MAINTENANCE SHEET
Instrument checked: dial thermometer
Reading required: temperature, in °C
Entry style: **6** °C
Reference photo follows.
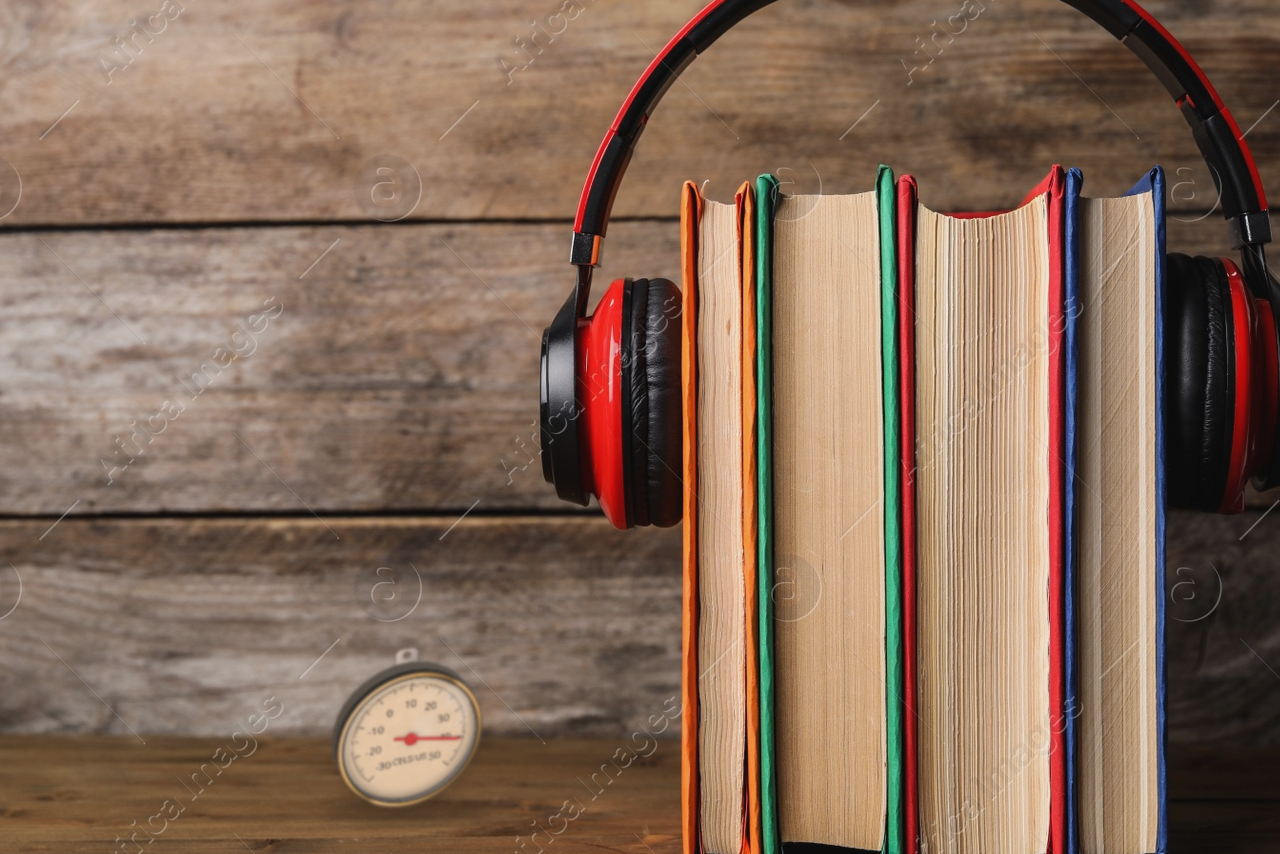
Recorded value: **40** °C
